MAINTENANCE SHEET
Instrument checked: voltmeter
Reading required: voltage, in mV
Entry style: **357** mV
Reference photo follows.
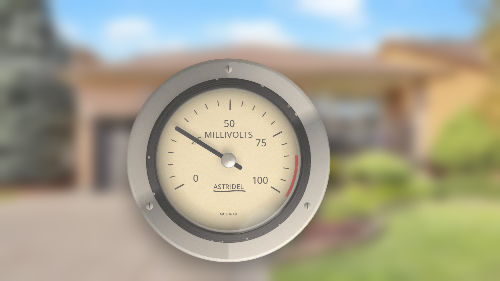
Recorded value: **25** mV
